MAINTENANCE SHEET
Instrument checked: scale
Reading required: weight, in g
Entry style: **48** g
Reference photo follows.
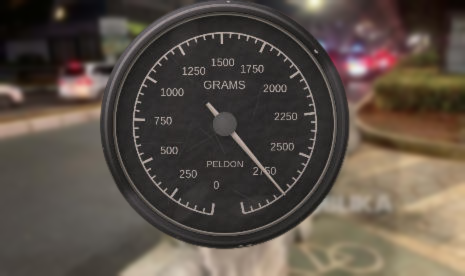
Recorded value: **2750** g
